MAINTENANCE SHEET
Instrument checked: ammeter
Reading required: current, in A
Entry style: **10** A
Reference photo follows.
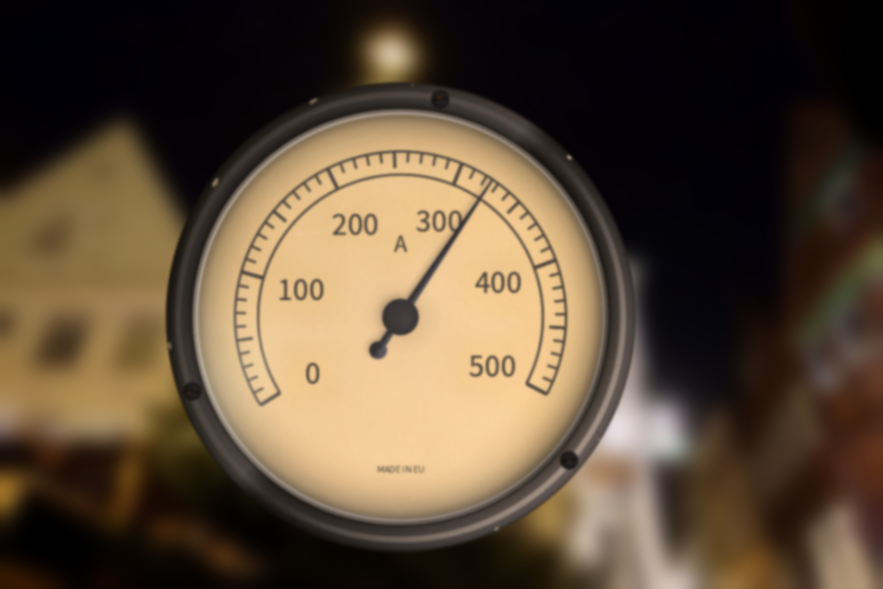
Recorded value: **325** A
